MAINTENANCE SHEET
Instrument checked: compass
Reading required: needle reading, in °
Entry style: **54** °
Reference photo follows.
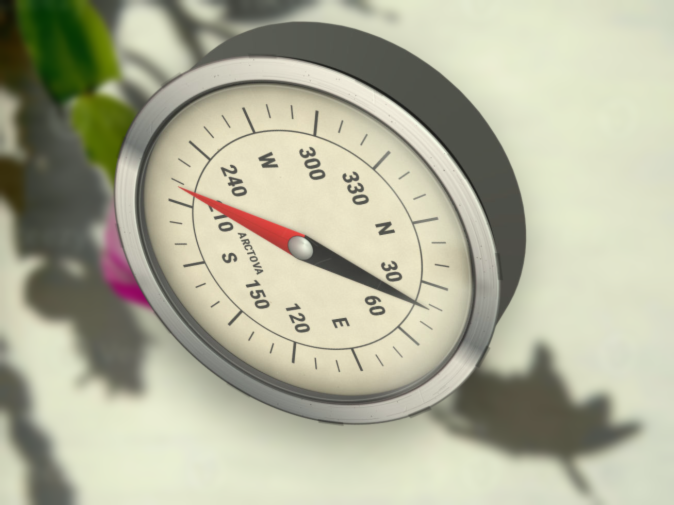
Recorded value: **220** °
